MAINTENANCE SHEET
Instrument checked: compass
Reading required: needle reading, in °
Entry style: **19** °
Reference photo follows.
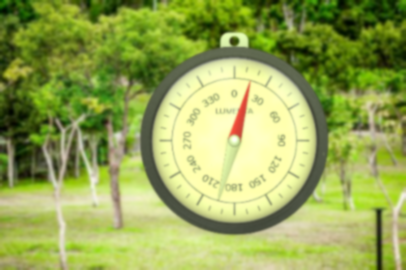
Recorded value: **15** °
